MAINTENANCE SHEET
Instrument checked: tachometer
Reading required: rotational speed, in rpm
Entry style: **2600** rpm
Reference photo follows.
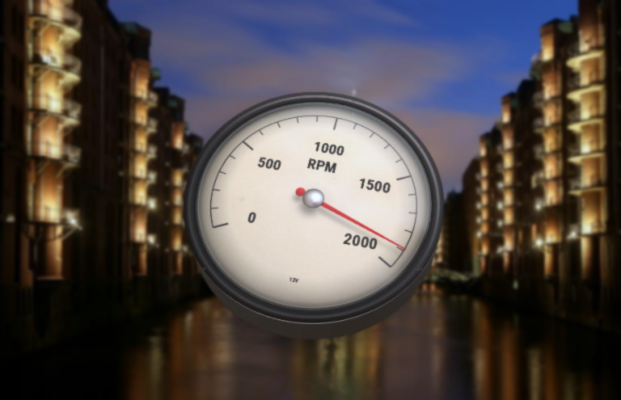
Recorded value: **1900** rpm
